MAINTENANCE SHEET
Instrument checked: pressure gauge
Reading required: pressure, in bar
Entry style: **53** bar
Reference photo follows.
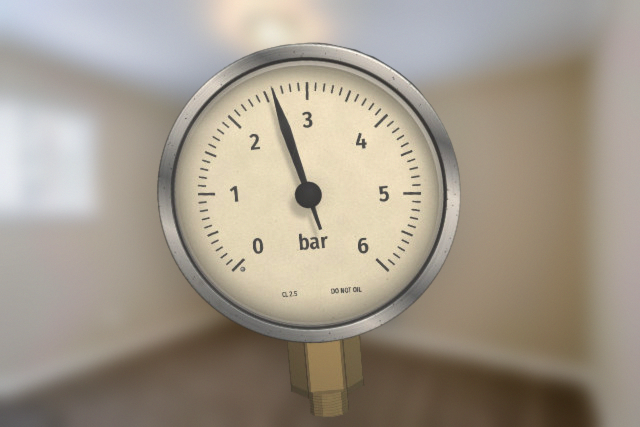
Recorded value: **2.6** bar
